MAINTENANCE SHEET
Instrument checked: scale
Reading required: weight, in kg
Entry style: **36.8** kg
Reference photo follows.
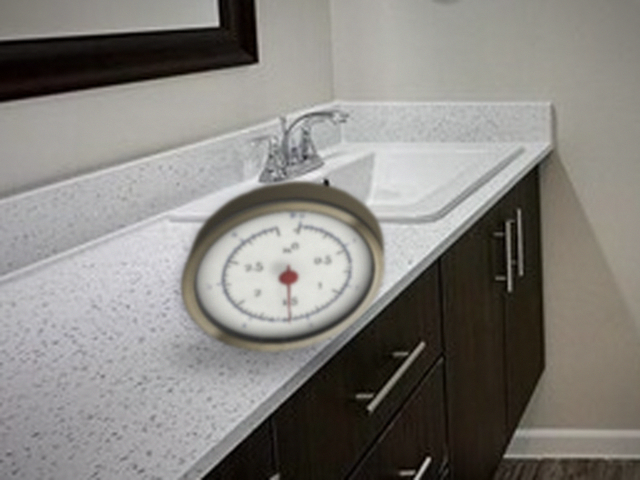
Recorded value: **1.5** kg
